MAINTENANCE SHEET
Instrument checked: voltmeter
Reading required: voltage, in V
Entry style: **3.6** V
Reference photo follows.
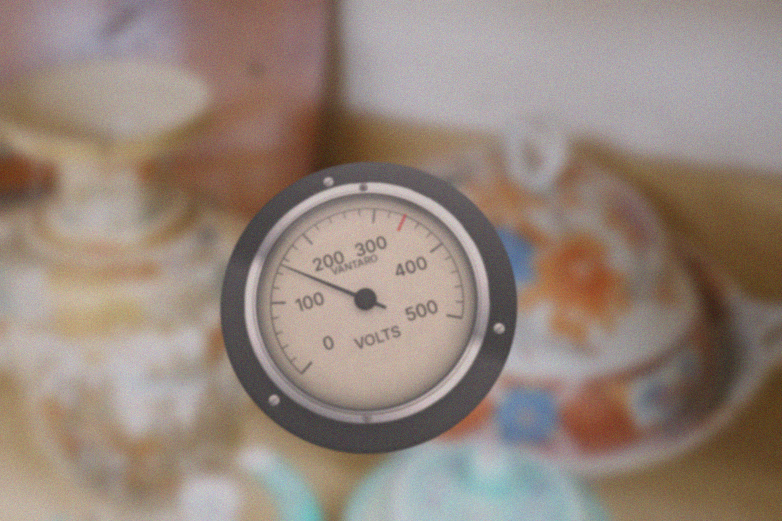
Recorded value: **150** V
